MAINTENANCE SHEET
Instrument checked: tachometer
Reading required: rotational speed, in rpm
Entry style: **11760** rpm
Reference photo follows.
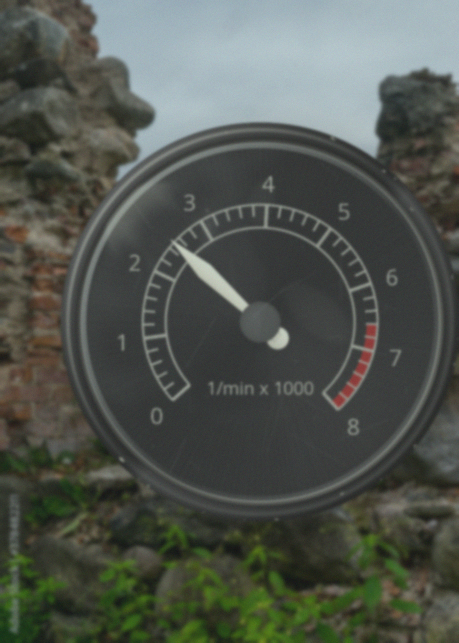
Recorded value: **2500** rpm
